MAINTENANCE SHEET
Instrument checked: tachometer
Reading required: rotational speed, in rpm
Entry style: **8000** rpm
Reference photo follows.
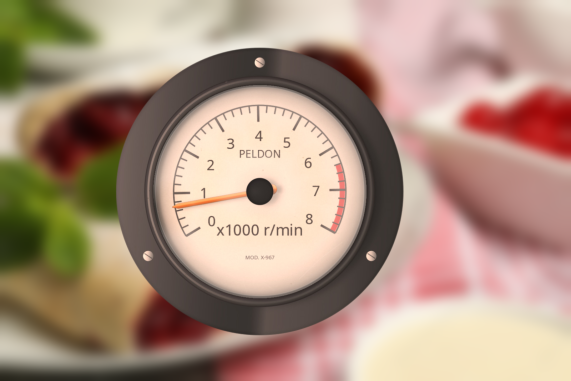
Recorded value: **700** rpm
